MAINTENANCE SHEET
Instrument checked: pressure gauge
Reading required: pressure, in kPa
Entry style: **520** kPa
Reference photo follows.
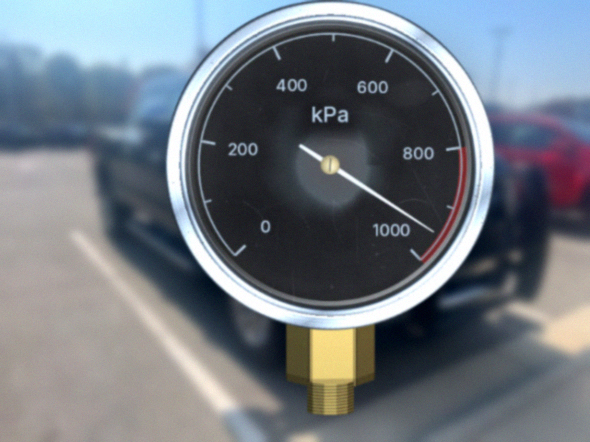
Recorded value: **950** kPa
